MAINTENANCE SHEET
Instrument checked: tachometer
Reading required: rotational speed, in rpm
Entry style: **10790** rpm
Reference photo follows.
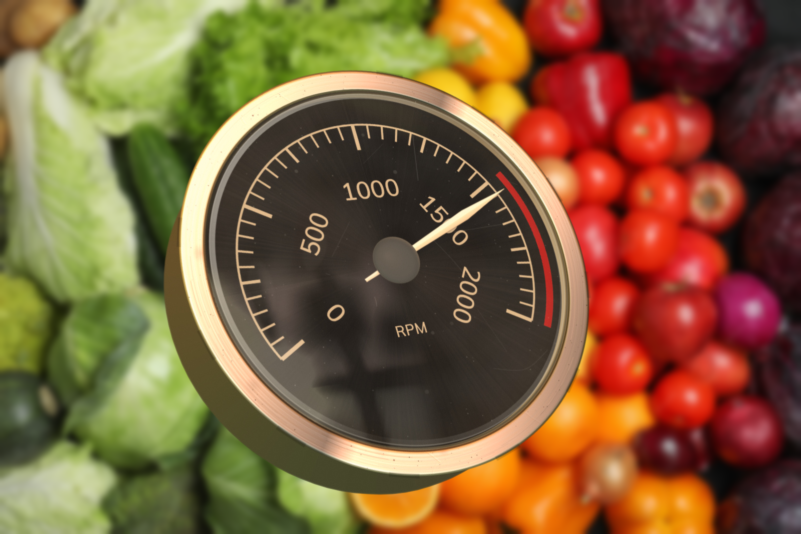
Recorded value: **1550** rpm
